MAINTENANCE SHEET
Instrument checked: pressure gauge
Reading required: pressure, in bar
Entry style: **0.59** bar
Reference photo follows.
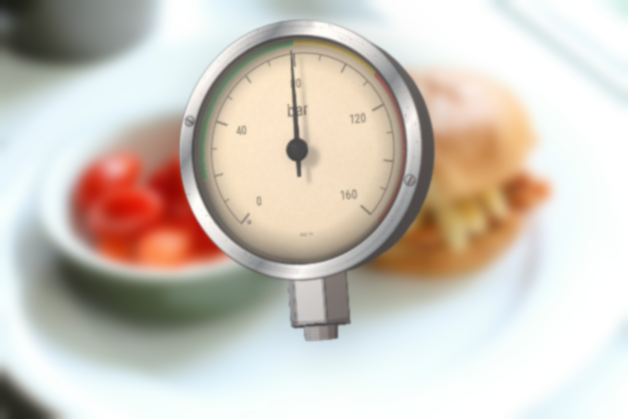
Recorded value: **80** bar
